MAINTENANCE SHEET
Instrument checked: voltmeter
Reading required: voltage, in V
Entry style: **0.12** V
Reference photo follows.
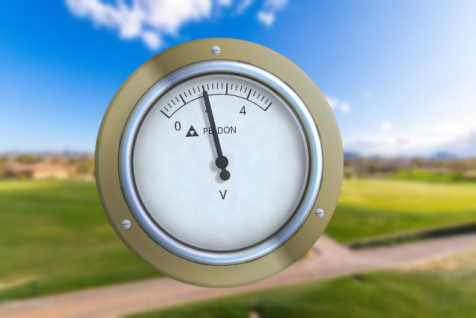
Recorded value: **2** V
